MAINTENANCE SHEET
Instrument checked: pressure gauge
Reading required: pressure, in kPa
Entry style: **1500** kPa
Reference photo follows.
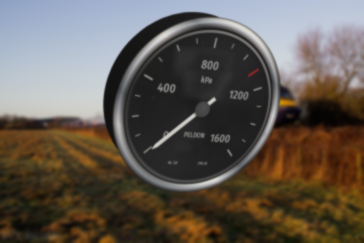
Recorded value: **0** kPa
